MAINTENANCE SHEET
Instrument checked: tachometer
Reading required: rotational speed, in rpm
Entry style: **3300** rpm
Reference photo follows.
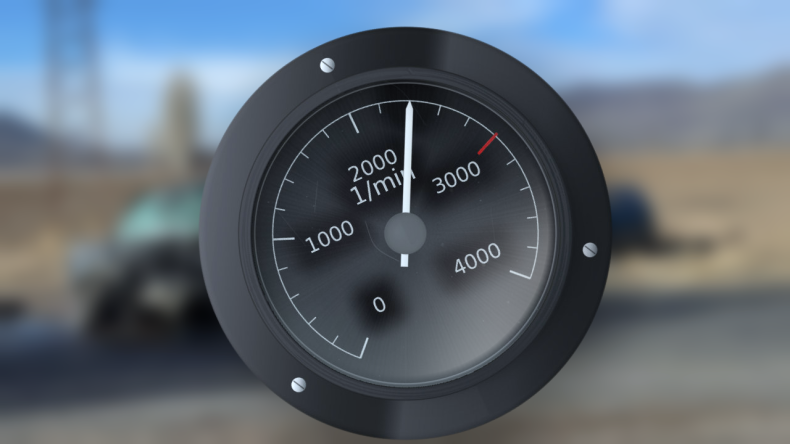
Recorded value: **2400** rpm
